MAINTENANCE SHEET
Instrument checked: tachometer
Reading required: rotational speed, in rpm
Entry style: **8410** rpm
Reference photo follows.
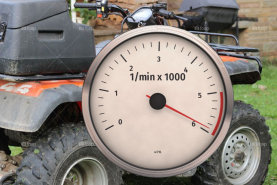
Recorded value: **5900** rpm
